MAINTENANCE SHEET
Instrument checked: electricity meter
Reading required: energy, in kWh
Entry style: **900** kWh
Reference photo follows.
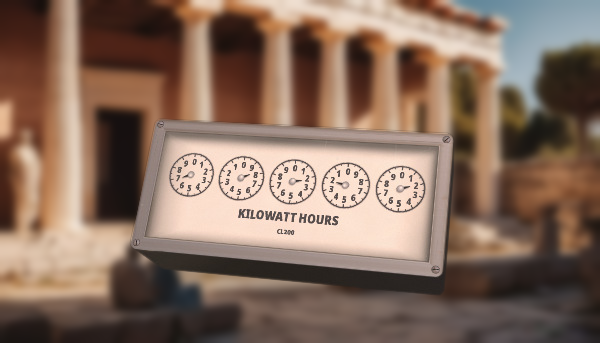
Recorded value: **68222** kWh
